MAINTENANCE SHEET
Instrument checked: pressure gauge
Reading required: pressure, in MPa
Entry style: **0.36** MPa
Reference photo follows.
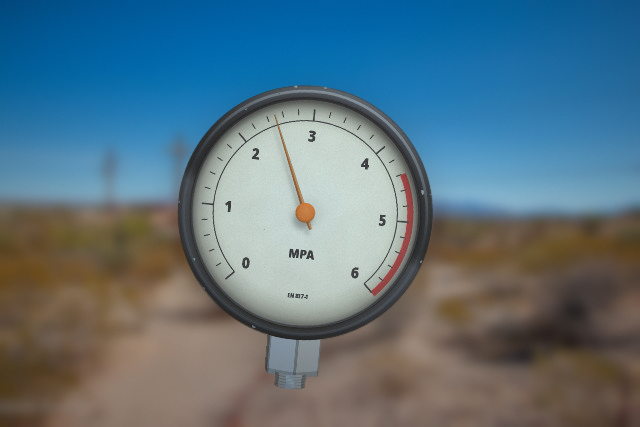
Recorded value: **2.5** MPa
